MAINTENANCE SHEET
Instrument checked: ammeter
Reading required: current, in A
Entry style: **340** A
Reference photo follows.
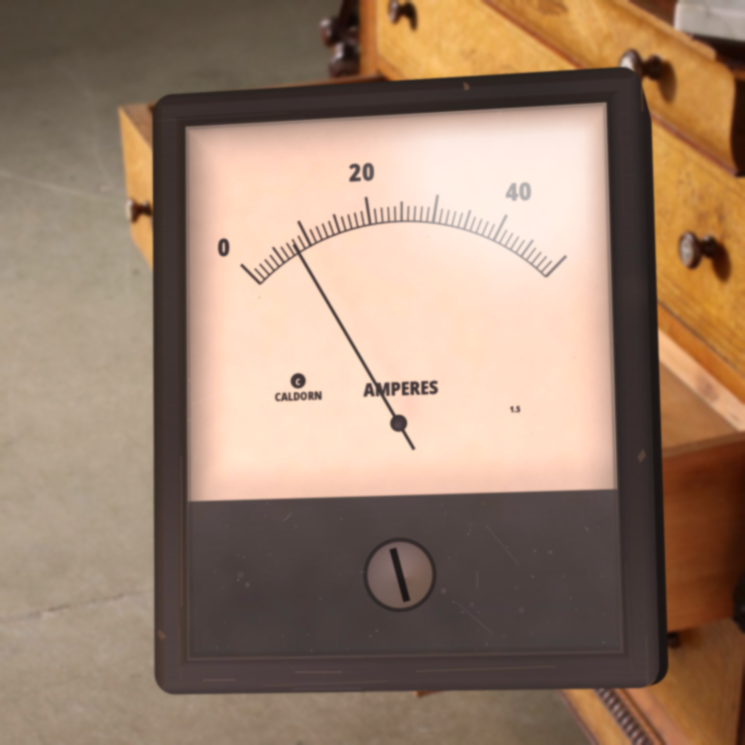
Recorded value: **8** A
